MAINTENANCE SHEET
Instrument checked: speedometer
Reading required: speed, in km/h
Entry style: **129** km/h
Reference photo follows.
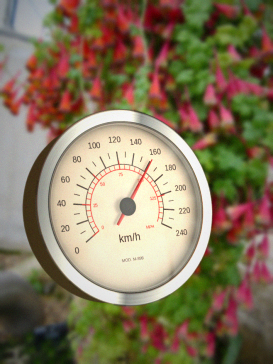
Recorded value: **160** km/h
